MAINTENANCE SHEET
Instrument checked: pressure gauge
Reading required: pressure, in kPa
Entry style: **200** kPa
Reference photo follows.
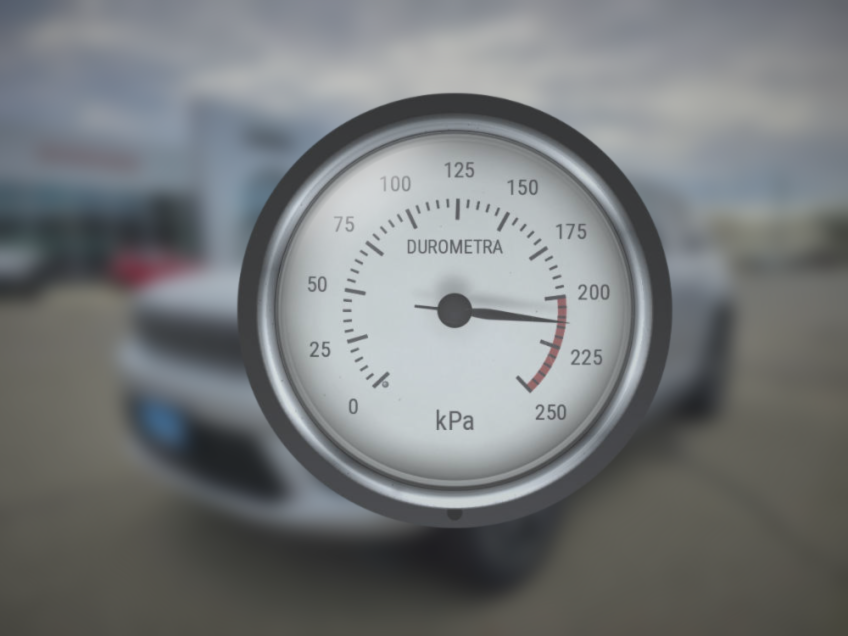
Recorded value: **212.5** kPa
